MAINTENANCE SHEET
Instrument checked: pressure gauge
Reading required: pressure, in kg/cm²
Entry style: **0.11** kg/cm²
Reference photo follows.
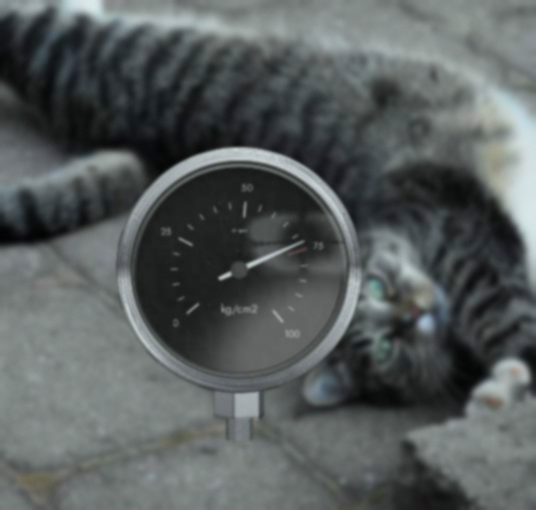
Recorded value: **72.5** kg/cm²
